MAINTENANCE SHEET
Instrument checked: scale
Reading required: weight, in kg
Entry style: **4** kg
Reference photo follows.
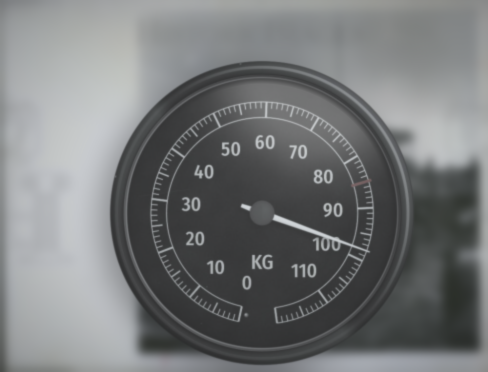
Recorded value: **98** kg
